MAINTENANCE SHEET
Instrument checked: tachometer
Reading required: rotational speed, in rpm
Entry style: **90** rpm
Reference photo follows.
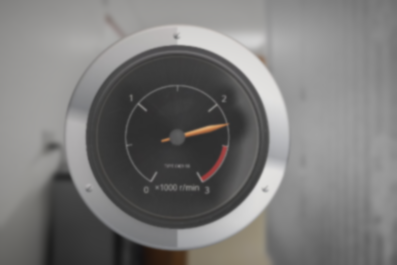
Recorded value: **2250** rpm
